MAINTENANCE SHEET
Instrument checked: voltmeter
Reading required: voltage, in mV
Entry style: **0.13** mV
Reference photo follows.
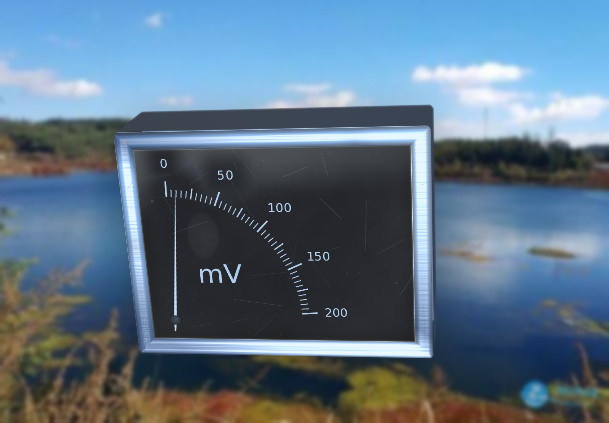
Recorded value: **10** mV
